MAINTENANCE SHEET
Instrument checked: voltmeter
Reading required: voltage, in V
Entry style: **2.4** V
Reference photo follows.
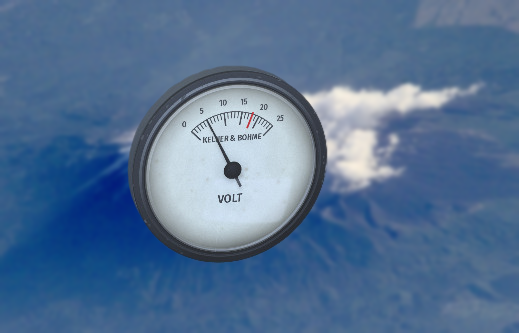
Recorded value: **5** V
